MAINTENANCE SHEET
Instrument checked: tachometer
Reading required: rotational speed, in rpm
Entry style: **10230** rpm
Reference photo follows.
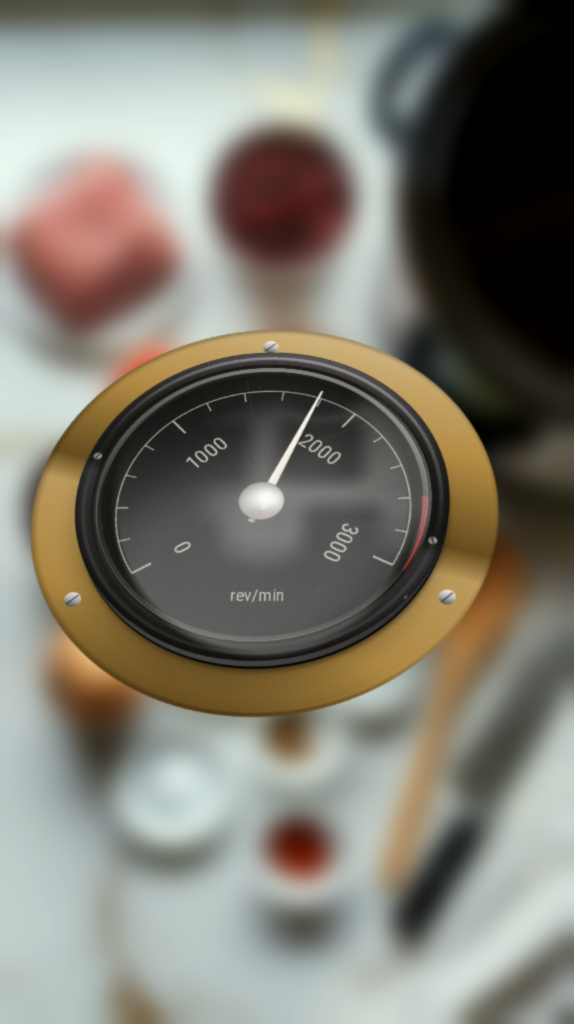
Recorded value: **1800** rpm
